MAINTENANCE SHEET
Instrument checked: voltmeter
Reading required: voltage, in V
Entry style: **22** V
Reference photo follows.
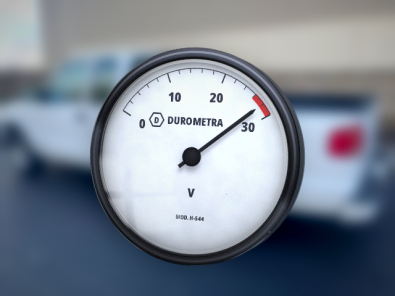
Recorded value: **28** V
